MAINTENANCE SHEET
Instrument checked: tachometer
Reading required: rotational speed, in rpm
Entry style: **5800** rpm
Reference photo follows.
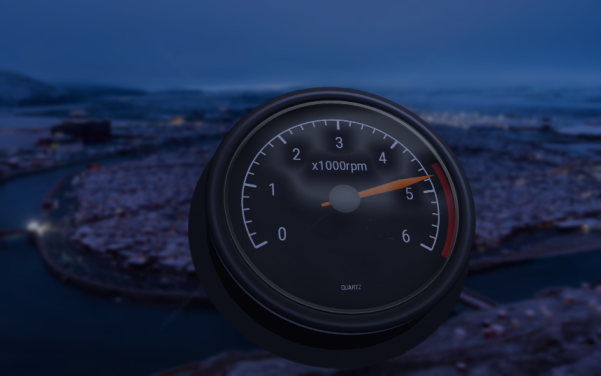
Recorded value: **4800** rpm
